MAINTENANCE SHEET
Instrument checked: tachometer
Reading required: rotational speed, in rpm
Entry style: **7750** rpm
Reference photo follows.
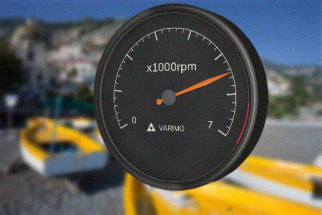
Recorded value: **5500** rpm
